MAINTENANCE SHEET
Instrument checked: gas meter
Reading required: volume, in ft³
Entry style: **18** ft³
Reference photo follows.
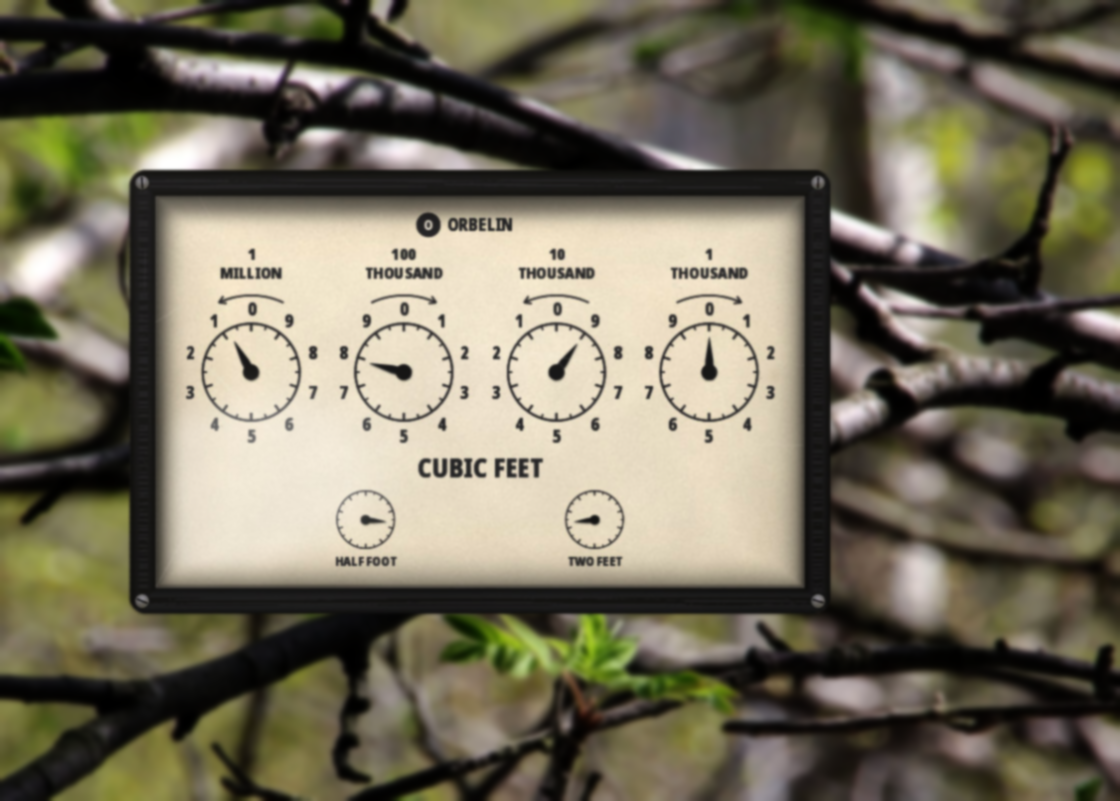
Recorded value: **79000** ft³
